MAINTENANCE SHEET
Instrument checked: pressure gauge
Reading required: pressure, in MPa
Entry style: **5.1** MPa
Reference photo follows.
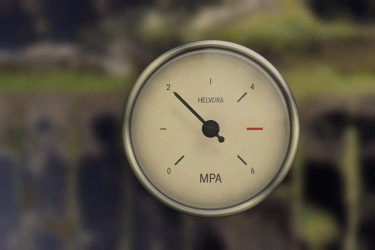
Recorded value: **2** MPa
